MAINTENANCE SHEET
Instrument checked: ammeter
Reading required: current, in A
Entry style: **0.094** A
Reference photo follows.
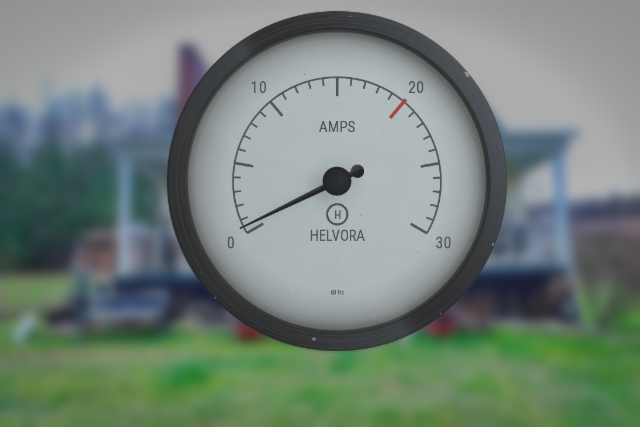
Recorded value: **0.5** A
